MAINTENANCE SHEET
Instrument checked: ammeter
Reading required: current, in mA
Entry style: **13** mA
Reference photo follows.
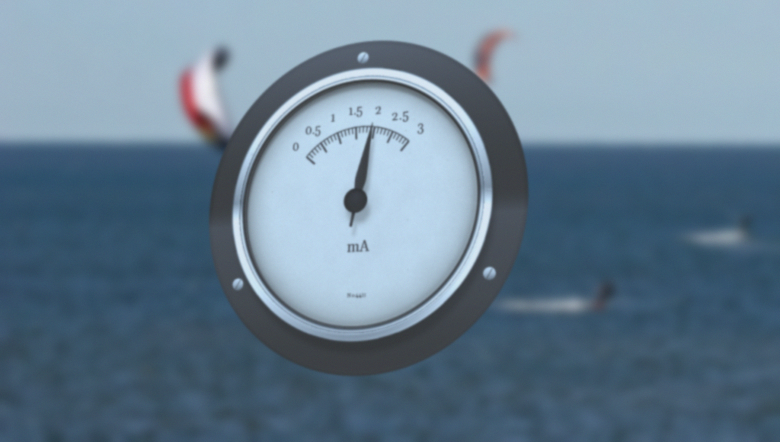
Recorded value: **2** mA
